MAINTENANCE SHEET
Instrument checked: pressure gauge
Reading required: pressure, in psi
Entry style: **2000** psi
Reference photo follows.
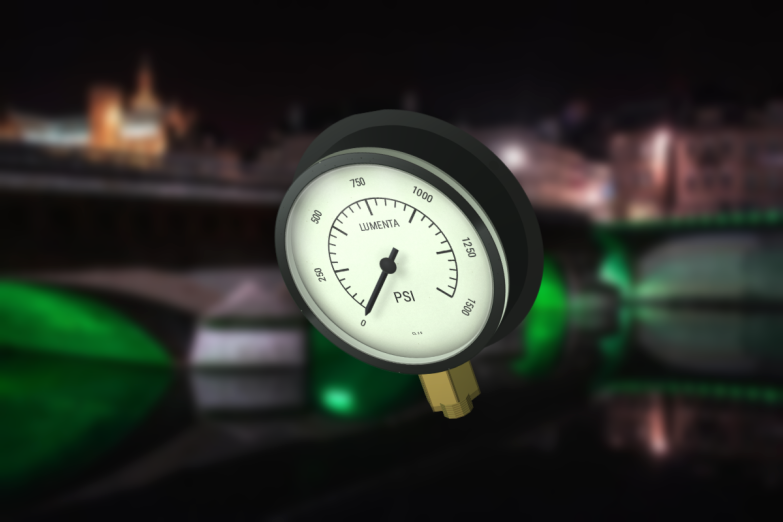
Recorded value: **0** psi
